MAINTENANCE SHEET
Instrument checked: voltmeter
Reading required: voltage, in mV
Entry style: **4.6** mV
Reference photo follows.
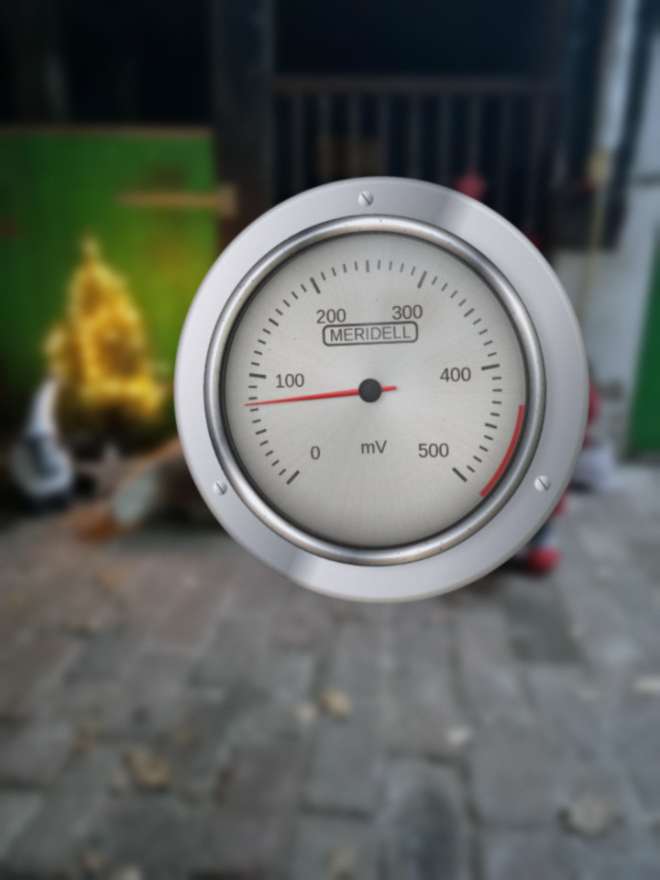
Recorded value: **75** mV
